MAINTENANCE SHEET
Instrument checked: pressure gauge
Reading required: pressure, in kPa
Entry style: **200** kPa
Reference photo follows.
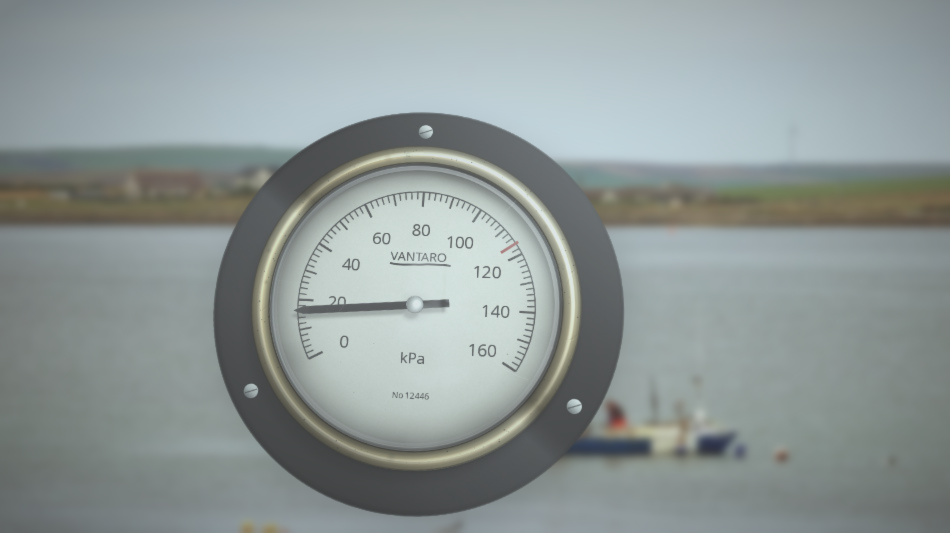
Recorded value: **16** kPa
